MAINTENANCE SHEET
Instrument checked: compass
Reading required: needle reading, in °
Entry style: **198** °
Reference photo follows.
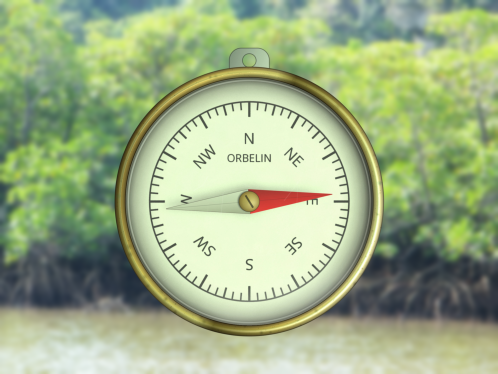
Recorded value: **85** °
